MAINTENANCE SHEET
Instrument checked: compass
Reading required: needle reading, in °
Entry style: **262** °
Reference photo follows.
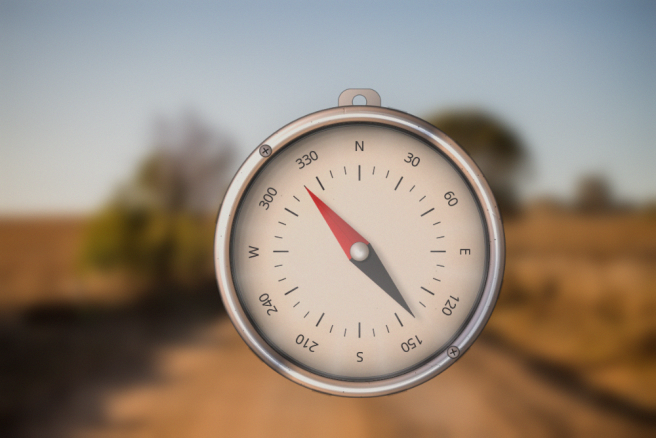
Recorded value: **320** °
